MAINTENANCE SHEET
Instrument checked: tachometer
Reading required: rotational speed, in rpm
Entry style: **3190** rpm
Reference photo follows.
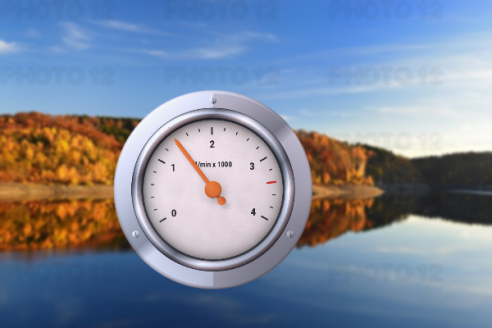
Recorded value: **1400** rpm
